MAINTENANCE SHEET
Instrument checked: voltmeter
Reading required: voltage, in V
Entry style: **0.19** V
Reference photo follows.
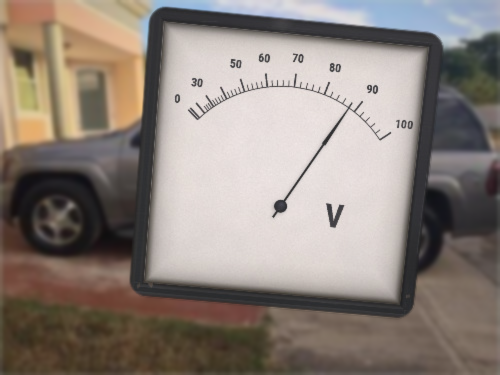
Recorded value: **88** V
